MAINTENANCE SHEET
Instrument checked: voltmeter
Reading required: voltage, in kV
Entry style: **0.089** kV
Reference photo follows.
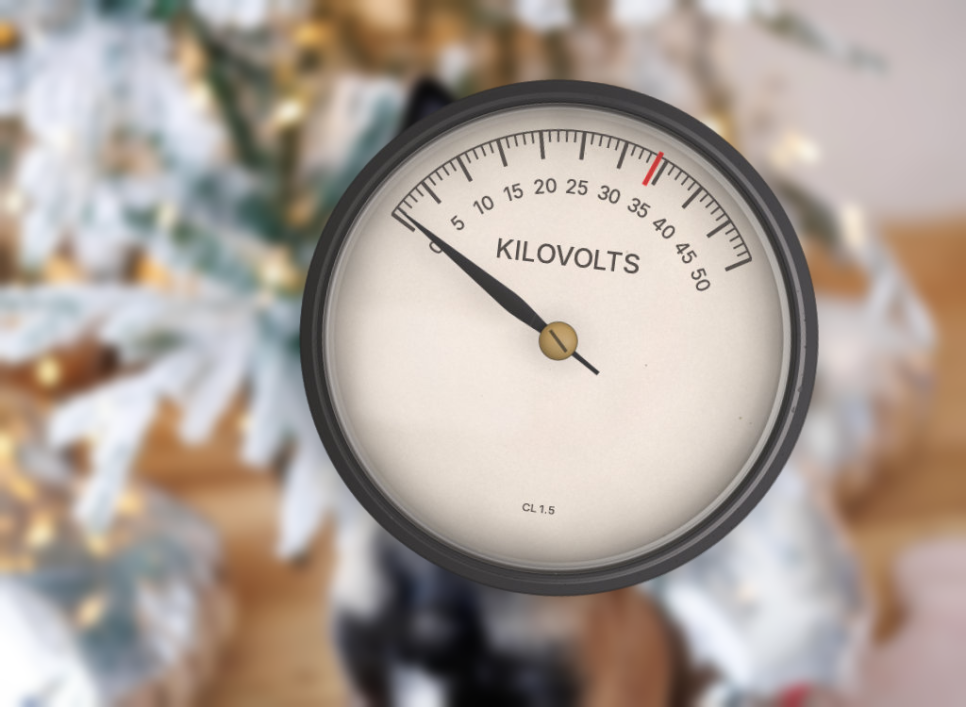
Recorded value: **1** kV
